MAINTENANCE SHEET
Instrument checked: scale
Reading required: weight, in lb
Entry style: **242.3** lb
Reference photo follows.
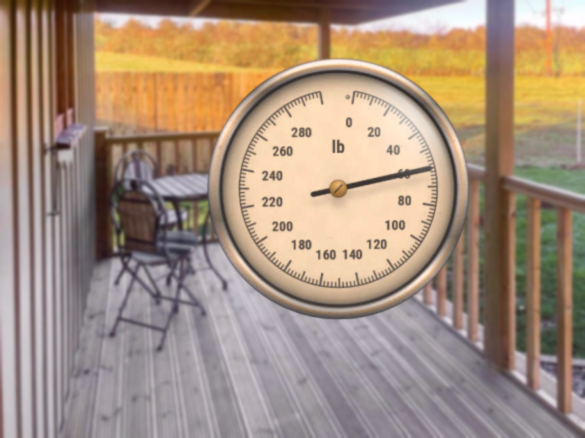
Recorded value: **60** lb
